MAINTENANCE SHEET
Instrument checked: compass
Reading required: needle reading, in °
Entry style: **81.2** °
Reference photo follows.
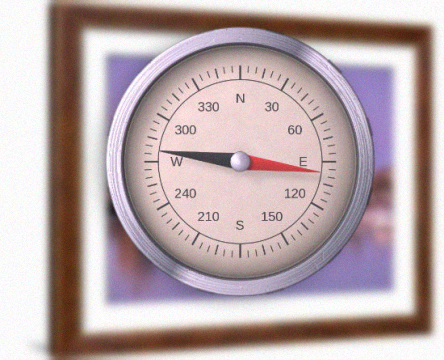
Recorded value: **97.5** °
